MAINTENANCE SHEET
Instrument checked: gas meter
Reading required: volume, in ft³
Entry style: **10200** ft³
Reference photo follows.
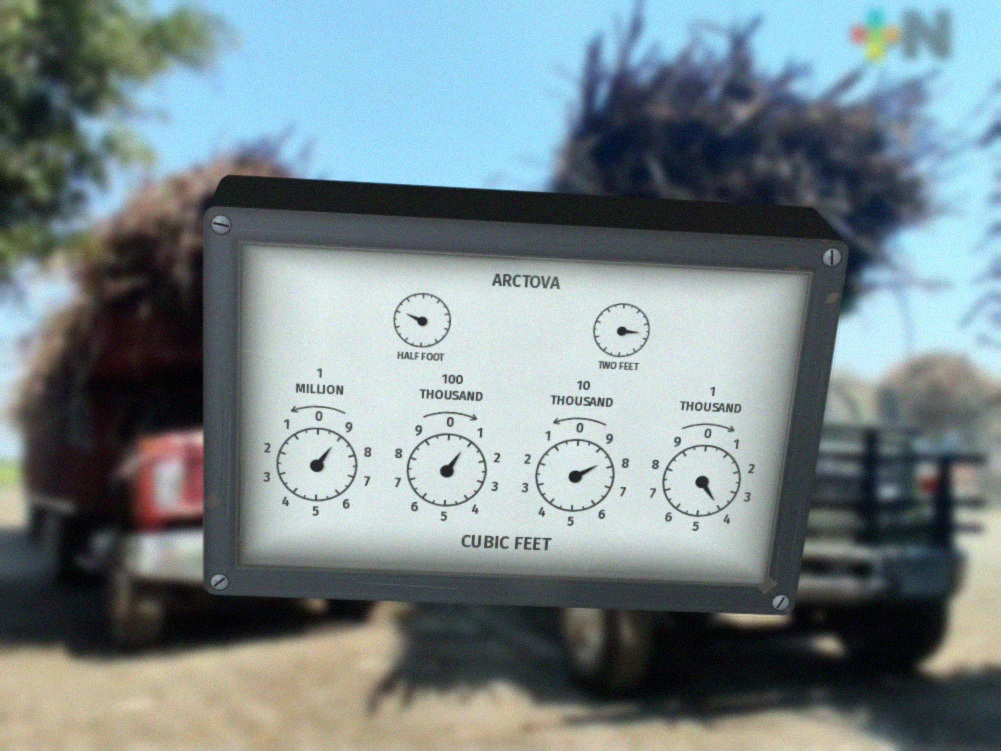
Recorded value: **908400** ft³
